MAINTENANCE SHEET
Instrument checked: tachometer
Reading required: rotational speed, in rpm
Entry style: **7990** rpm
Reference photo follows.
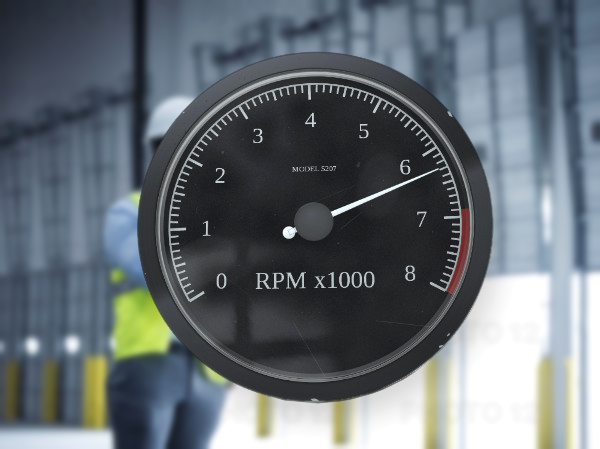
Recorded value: **6300** rpm
